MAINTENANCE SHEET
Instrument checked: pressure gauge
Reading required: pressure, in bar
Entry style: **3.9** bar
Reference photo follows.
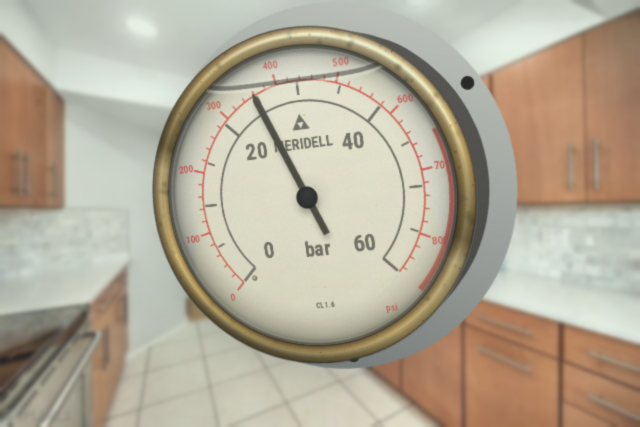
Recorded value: **25** bar
